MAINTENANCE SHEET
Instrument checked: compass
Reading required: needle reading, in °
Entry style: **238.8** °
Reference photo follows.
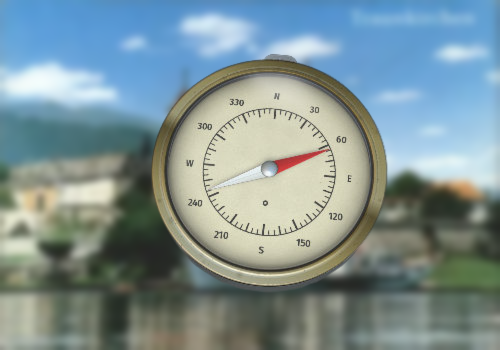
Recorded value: **65** °
